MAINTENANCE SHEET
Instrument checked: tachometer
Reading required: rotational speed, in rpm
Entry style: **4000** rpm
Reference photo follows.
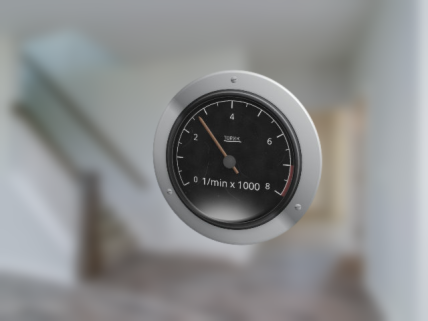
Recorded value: **2750** rpm
